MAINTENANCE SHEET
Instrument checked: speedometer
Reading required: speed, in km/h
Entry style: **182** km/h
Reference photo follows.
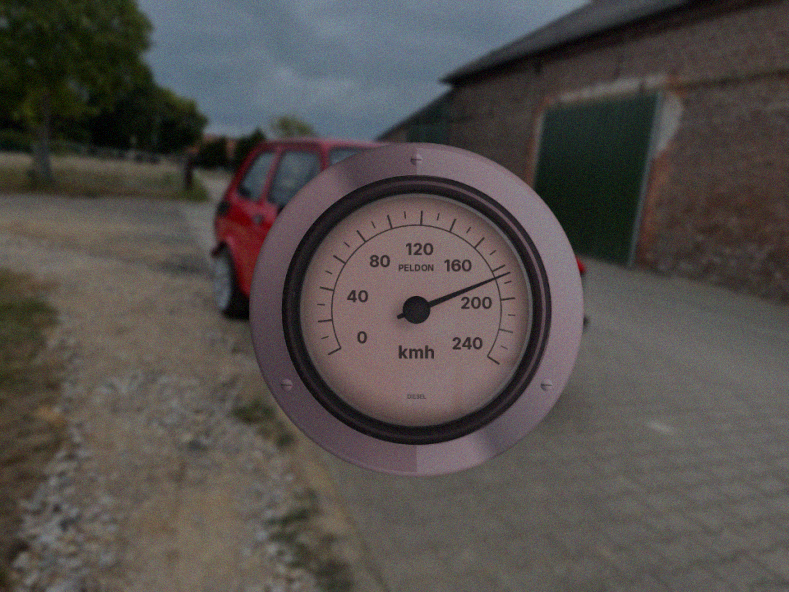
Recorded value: **185** km/h
